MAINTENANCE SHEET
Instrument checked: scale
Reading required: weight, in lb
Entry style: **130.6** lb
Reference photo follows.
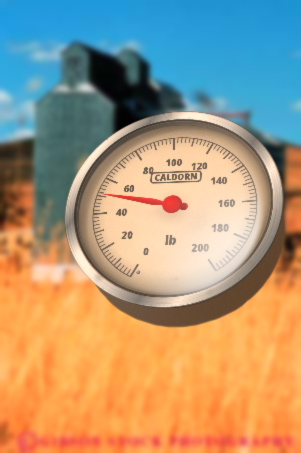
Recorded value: **50** lb
